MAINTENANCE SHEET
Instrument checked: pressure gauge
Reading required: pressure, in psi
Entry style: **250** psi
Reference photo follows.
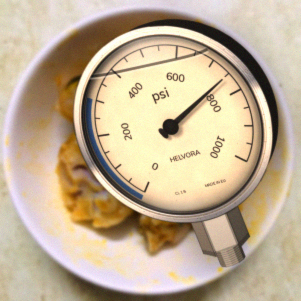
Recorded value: **750** psi
